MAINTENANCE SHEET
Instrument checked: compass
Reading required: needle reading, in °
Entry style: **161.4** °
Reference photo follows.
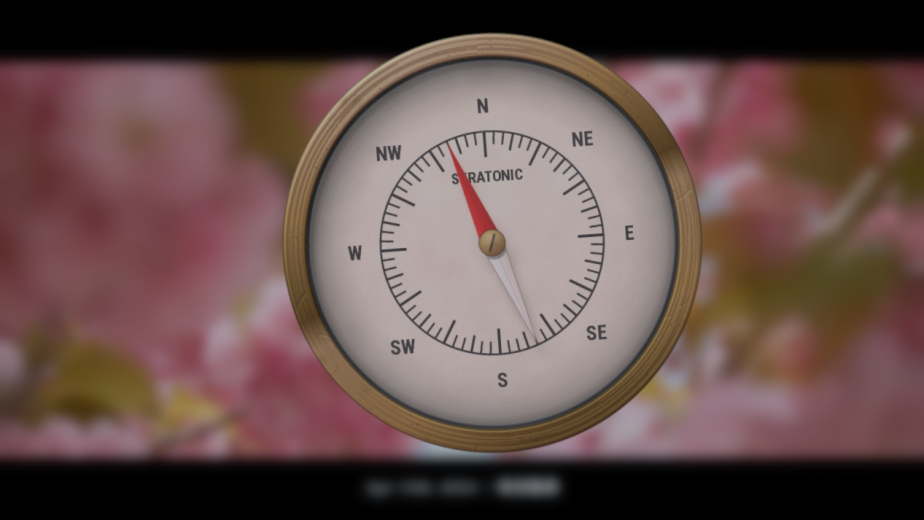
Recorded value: **340** °
